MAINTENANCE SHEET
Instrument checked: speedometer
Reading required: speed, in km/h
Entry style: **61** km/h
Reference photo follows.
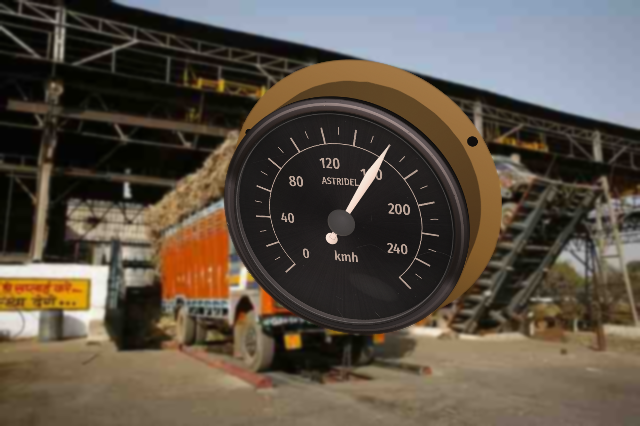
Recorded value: **160** km/h
